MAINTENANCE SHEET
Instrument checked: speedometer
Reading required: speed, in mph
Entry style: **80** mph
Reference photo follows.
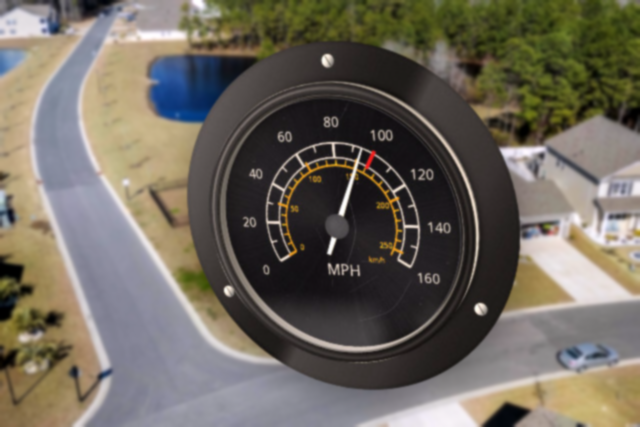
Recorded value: **95** mph
